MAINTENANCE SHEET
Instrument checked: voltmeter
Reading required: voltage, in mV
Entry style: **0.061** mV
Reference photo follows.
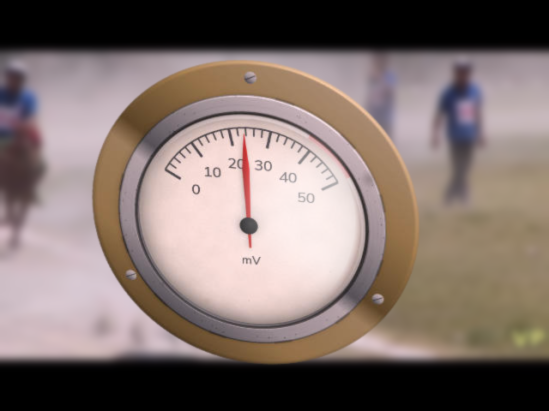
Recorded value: **24** mV
